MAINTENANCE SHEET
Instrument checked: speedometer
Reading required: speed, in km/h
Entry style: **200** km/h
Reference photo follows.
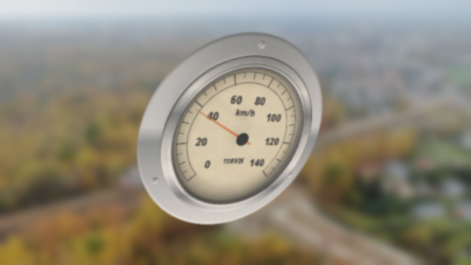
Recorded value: **37.5** km/h
